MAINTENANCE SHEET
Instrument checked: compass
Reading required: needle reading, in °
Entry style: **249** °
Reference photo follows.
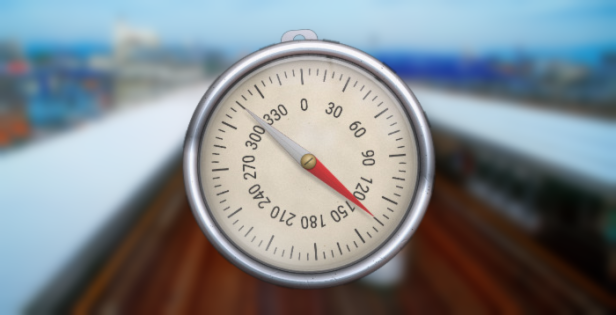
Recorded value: **135** °
